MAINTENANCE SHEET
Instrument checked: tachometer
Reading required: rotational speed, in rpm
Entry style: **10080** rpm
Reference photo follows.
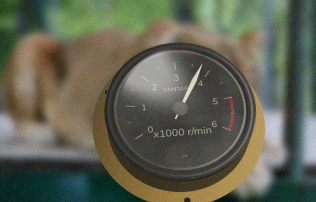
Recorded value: **3750** rpm
